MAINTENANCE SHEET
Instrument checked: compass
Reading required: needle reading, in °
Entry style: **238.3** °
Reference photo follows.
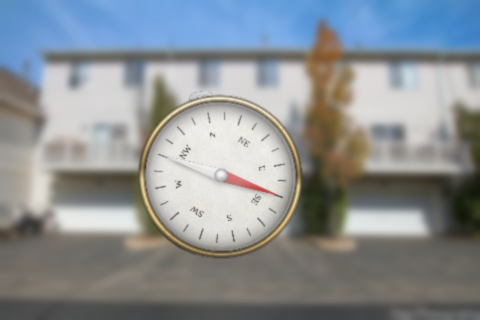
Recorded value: **120** °
